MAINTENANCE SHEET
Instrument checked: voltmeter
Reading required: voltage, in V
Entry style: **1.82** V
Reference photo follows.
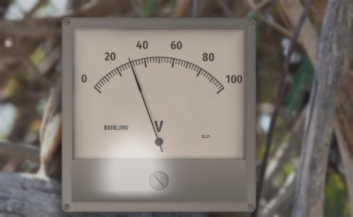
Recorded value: **30** V
